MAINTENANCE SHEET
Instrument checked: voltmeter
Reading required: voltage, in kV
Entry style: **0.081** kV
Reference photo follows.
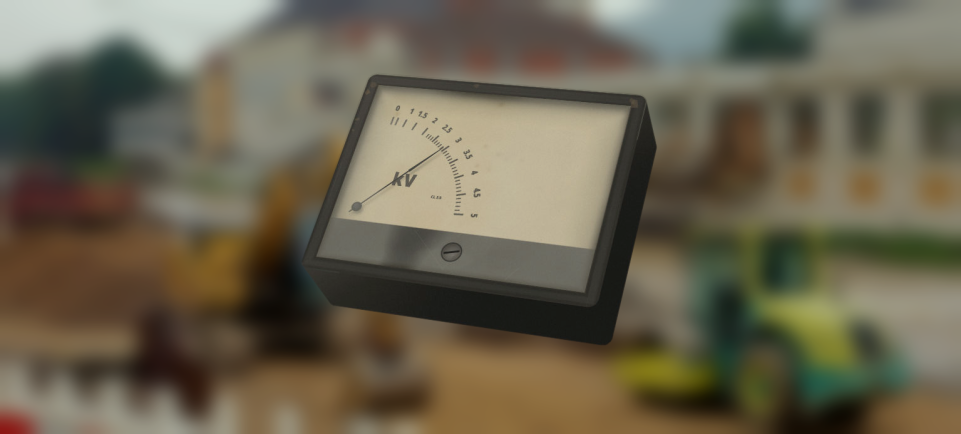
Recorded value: **3** kV
